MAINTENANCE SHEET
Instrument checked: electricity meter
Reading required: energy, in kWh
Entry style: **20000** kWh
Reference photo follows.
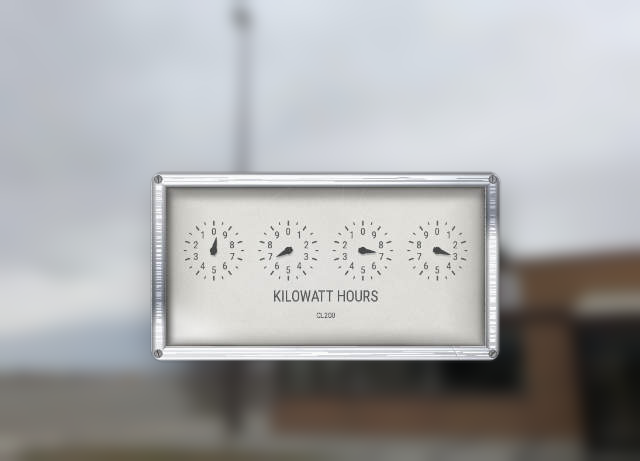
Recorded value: **9673** kWh
